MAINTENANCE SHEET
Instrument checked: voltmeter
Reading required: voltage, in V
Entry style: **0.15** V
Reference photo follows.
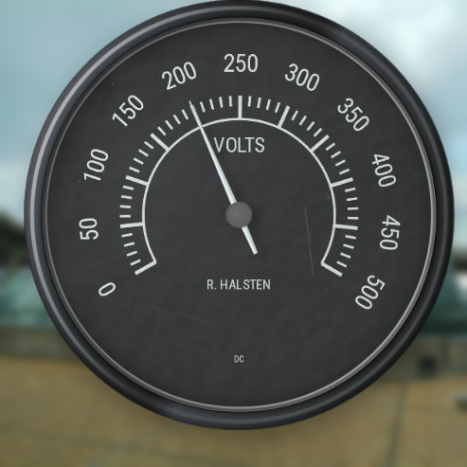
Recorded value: **200** V
